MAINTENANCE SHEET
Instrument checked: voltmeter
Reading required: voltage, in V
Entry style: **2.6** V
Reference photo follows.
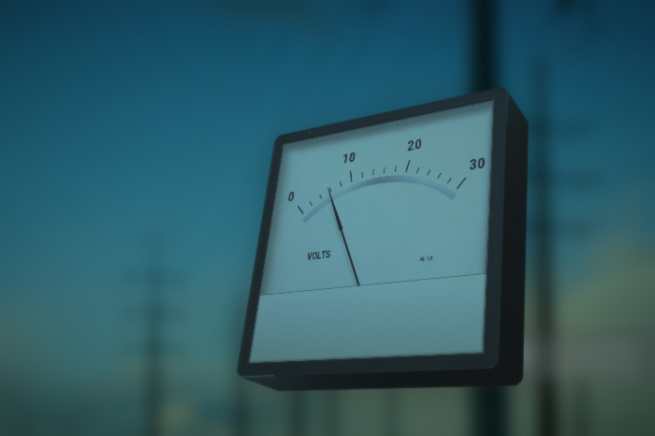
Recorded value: **6** V
